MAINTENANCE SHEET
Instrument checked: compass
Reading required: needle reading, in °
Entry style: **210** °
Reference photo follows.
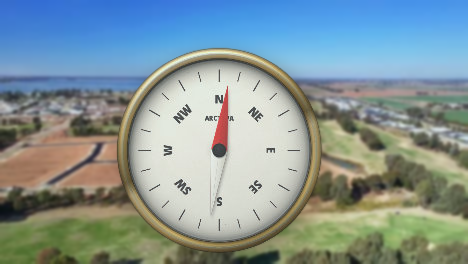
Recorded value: **7.5** °
